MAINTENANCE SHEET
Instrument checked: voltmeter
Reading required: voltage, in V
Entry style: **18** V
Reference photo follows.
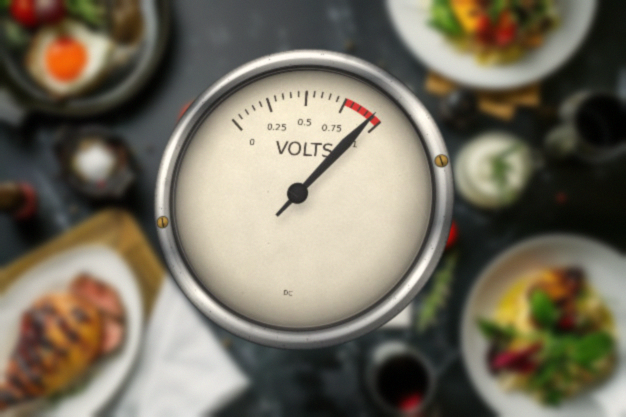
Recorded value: **0.95** V
